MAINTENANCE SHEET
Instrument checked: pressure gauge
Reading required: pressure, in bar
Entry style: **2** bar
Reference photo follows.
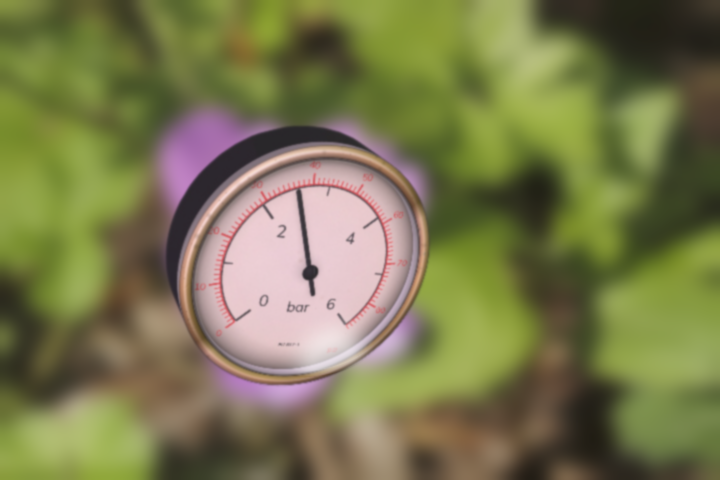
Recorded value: **2.5** bar
